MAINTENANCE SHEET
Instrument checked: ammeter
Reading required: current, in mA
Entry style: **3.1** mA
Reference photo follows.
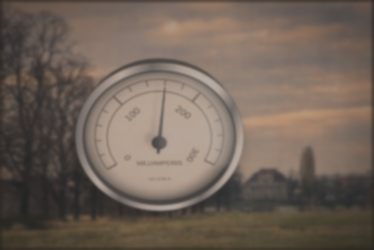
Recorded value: **160** mA
